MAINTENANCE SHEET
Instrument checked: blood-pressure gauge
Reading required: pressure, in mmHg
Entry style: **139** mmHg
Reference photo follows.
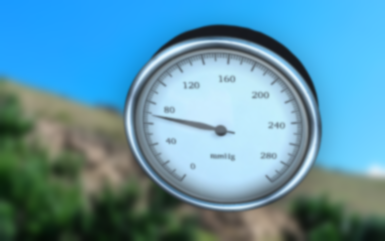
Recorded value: **70** mmHg
